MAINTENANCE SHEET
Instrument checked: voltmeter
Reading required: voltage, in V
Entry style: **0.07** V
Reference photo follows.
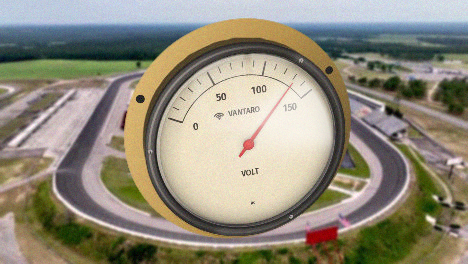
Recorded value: **130** V
